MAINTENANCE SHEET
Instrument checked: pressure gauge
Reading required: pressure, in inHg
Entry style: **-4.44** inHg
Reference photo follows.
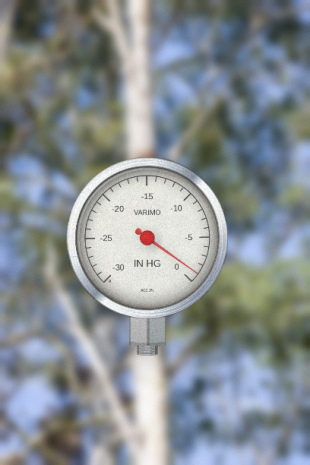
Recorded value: **-1** inHg
